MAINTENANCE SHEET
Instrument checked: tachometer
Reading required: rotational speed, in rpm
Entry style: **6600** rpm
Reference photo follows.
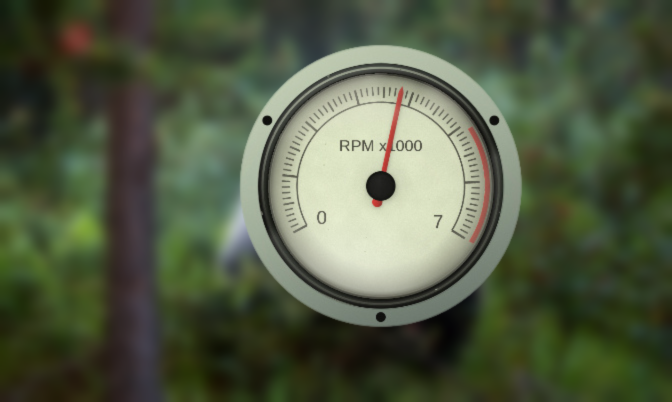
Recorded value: **3800** rpm
